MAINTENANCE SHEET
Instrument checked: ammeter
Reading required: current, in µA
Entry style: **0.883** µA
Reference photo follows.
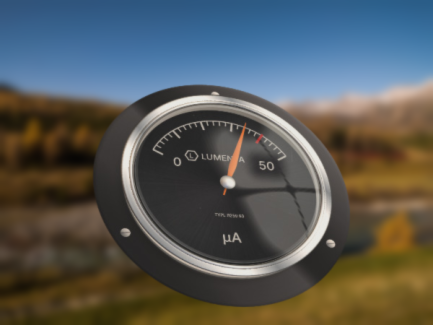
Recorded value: **34** µA
